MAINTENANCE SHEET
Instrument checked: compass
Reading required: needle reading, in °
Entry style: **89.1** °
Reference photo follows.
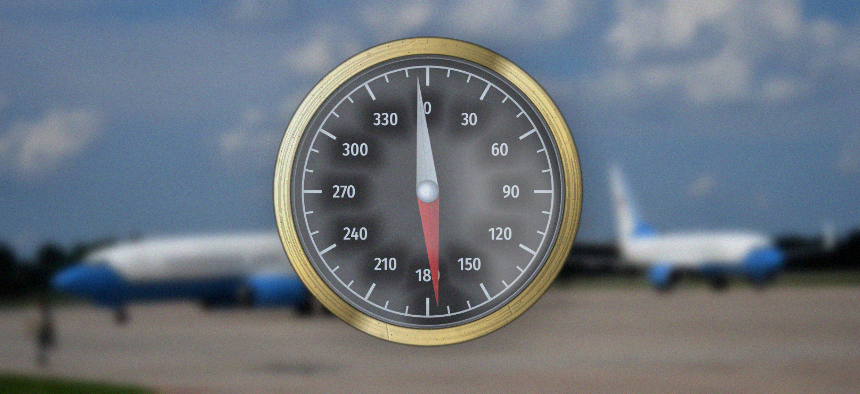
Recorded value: **175** °
